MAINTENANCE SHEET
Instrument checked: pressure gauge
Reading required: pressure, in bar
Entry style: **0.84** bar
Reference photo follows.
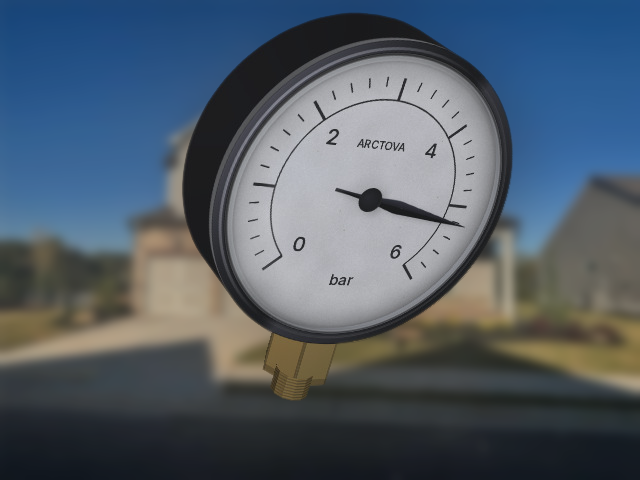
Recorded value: **5.2** bar
